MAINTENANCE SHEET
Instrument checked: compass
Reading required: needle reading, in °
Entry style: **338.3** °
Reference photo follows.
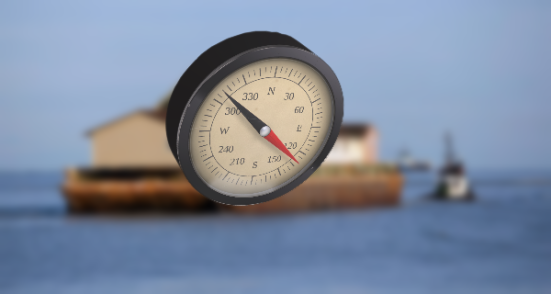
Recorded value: **130** °
